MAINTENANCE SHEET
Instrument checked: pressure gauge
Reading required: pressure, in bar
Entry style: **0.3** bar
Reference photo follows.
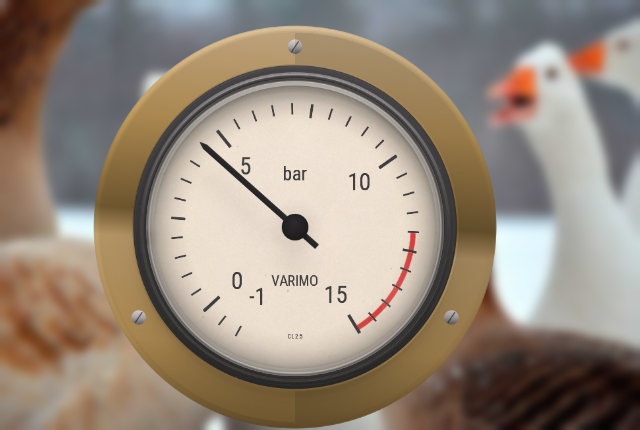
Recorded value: **4.5** bar
